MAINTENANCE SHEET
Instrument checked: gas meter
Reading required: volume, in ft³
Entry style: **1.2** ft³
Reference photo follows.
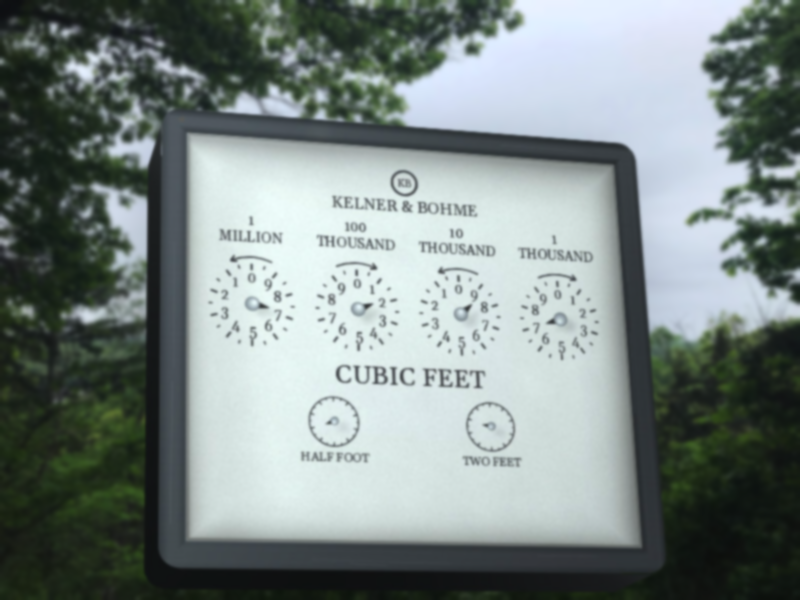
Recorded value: **718700** ft³
